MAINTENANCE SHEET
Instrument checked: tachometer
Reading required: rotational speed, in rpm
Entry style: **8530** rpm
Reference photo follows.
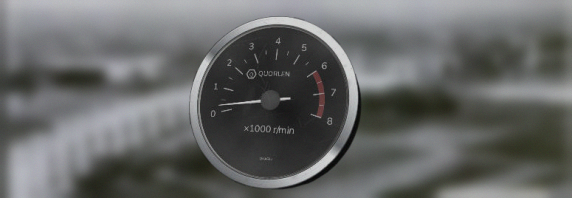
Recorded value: **250** rpm
